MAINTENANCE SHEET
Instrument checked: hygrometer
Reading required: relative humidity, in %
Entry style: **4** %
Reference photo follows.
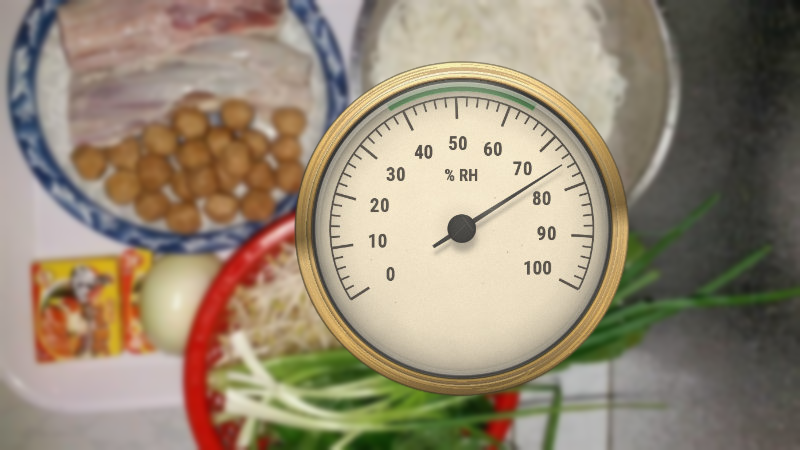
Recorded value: **75** %
